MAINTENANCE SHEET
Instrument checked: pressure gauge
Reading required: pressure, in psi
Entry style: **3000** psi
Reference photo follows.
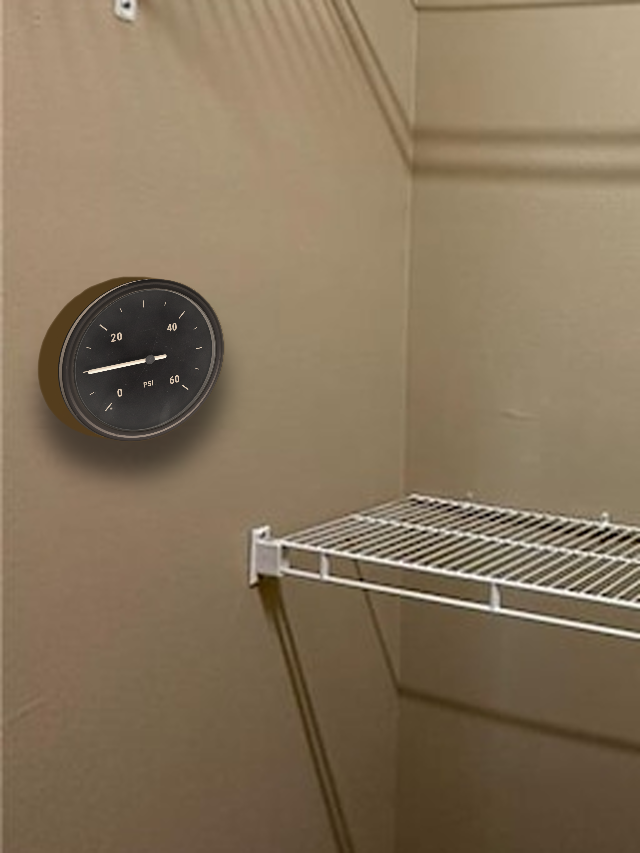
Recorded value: **10** psi
